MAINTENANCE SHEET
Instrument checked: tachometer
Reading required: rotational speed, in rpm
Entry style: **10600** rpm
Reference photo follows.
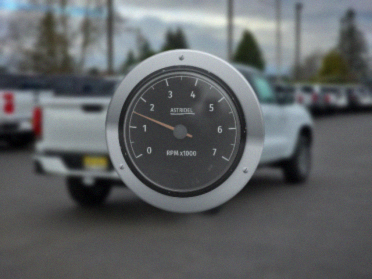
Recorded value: **1500** rpm
